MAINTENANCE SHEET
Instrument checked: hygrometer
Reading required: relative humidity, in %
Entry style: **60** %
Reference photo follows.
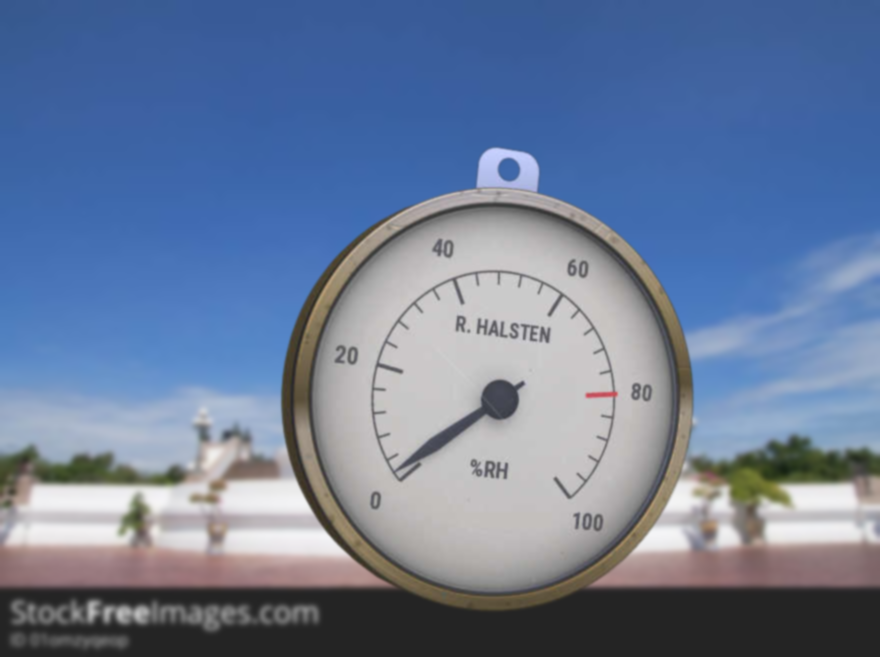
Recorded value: **2** %
